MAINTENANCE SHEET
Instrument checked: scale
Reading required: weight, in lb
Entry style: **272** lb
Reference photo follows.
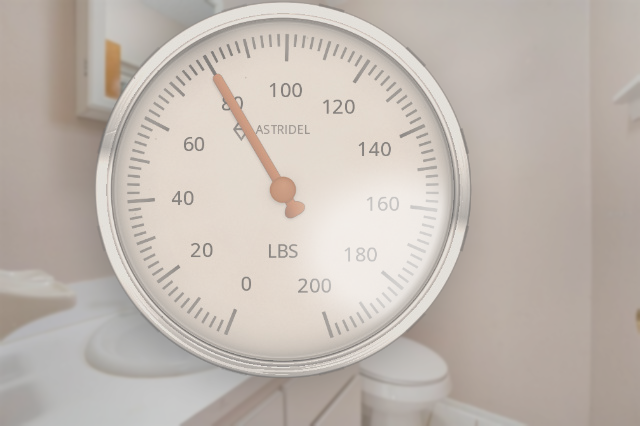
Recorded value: **80** lb
